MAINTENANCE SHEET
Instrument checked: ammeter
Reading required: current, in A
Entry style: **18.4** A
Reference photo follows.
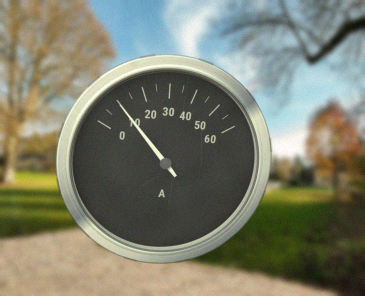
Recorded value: **10** A
